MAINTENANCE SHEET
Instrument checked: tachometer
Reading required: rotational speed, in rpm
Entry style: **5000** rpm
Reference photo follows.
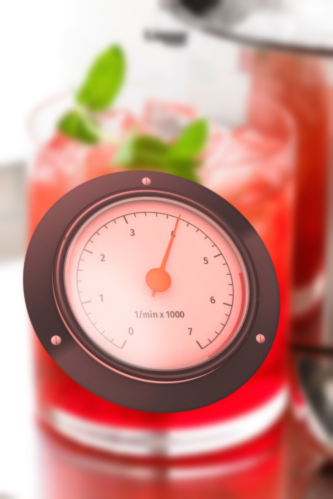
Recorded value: **4000** rpm
